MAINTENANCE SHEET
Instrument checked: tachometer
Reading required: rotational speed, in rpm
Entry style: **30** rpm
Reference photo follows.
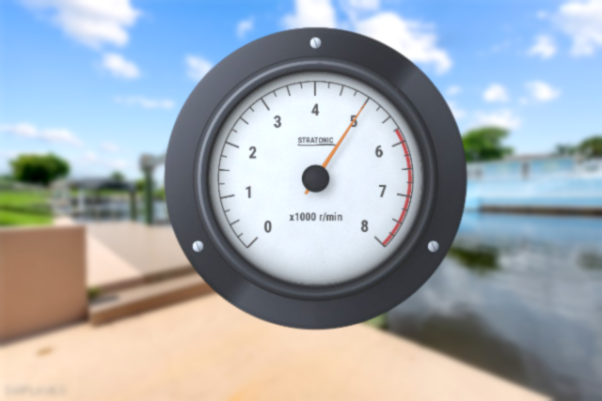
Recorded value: **5000** rpm
